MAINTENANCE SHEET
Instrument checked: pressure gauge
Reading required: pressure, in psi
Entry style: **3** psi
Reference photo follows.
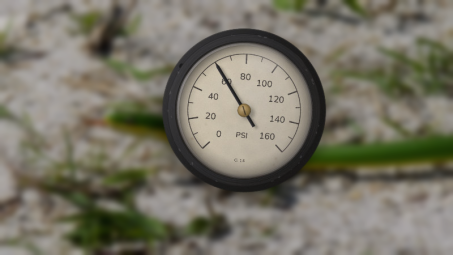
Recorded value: **60** psi
